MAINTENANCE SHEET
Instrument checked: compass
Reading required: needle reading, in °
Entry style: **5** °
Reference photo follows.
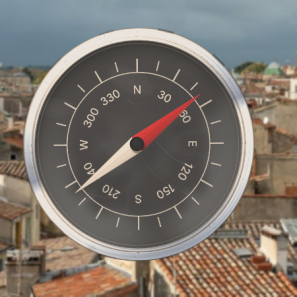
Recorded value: **52.5** °
